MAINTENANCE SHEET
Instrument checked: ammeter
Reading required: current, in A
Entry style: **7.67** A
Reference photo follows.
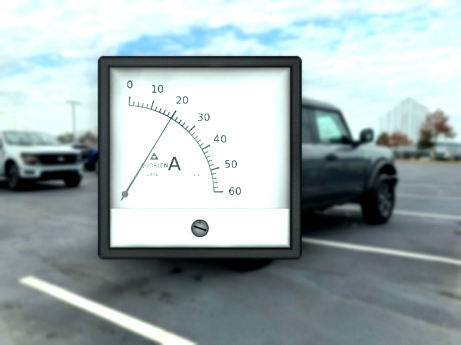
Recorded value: **20** A
